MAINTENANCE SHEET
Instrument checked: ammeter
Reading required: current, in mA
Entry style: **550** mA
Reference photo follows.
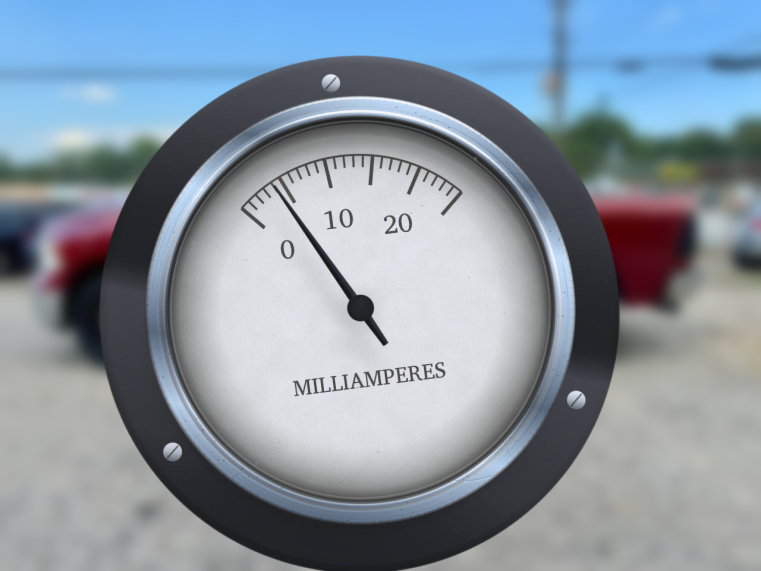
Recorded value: **4** mA
